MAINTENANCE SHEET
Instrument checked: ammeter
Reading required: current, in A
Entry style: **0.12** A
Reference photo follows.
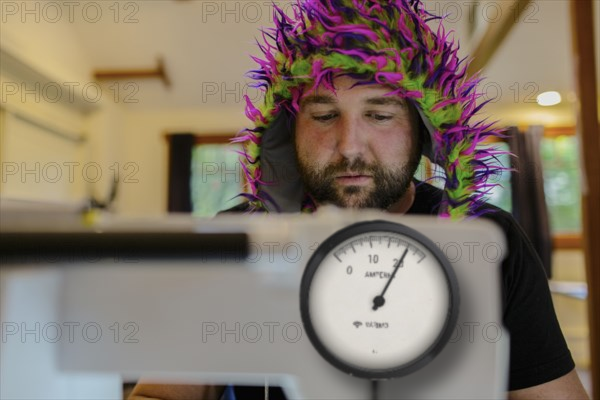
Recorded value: **20** A
